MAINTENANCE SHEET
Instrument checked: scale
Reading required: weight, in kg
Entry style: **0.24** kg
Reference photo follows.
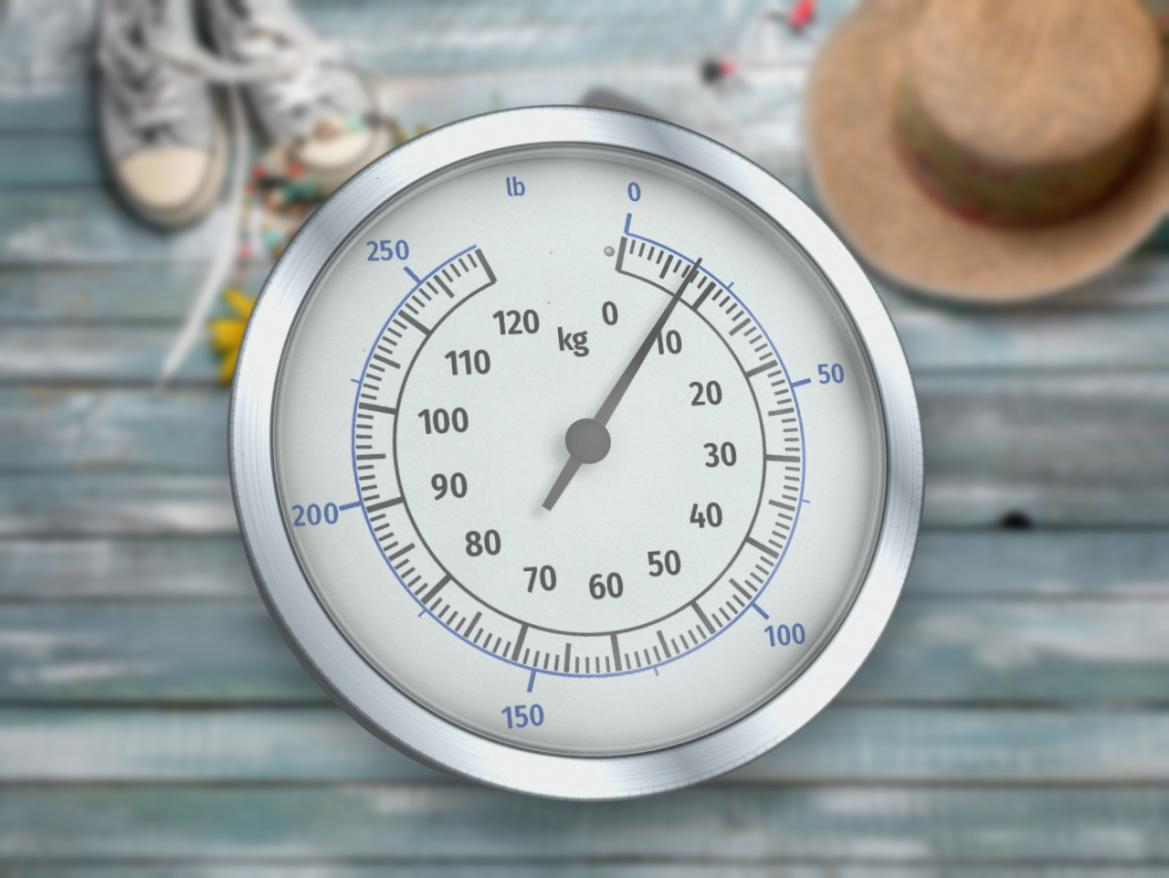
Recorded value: **7.5** kg
